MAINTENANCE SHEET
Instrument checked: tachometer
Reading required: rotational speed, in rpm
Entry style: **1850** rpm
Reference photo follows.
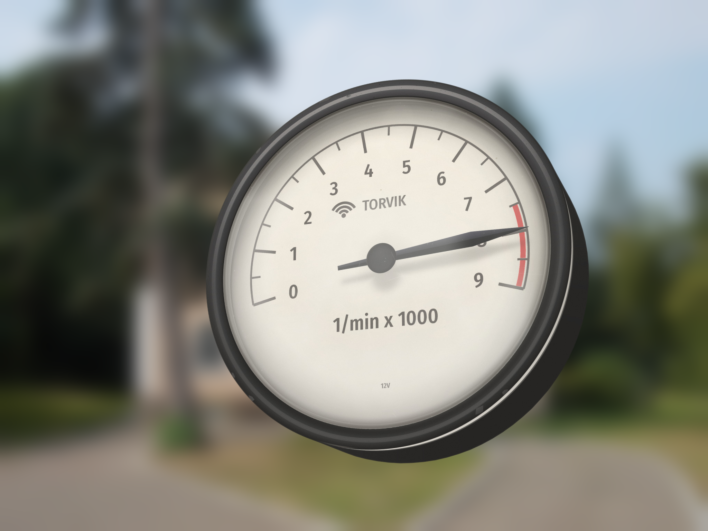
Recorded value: **8000** rpm
